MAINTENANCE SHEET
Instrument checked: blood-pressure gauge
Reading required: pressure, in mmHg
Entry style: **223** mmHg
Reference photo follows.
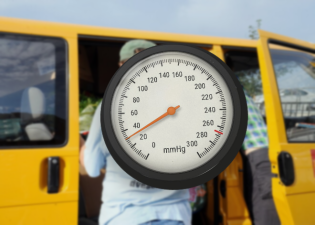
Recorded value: **30** mmHg
